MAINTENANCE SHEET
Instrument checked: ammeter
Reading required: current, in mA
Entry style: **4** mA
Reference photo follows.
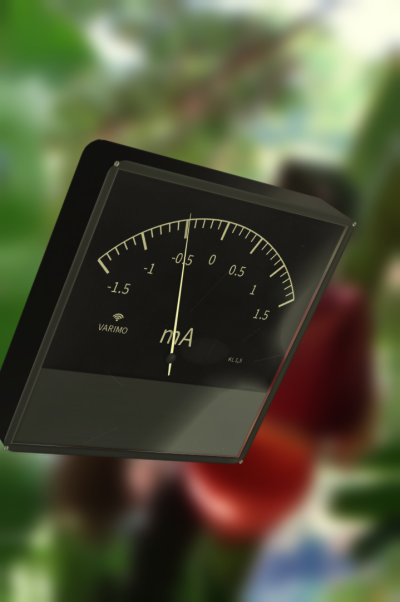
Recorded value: **-0.5** mA
